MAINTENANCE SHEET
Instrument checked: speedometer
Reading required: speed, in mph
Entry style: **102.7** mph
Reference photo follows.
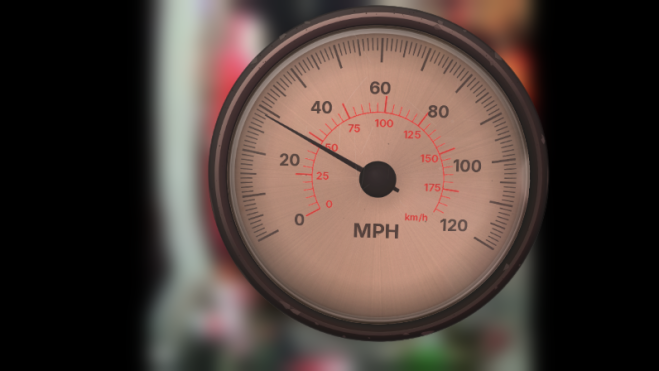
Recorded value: **29** mph
